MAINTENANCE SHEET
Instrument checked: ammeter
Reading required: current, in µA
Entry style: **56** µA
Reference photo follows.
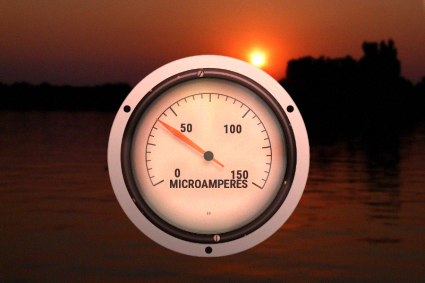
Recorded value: **40** µA
